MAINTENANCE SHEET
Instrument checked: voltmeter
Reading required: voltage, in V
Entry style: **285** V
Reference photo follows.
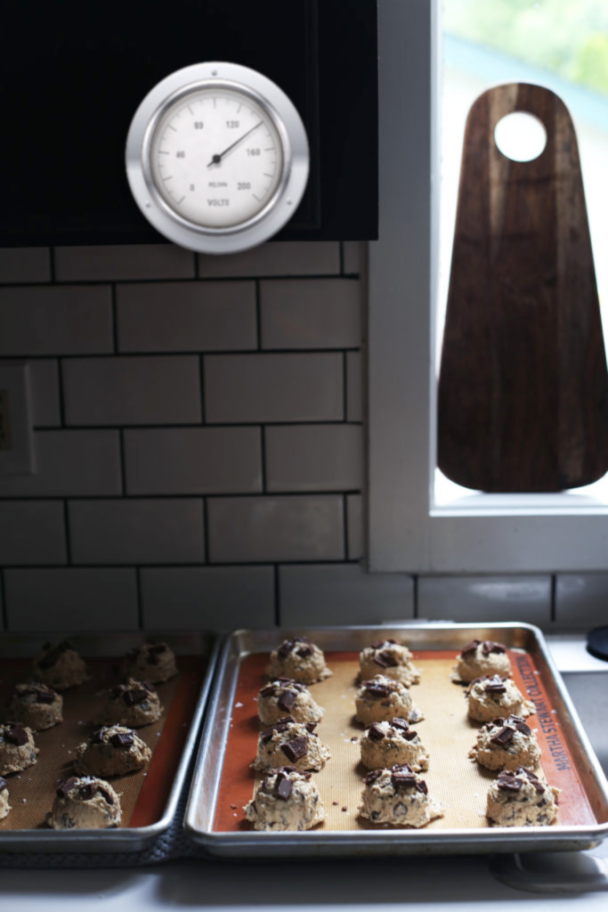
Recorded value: **140** V
